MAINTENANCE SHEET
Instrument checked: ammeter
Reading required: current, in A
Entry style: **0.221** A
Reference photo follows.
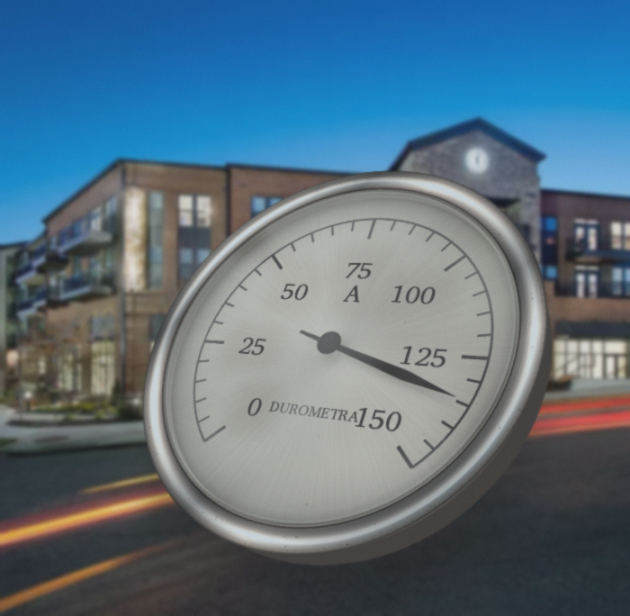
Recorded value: **135** A
